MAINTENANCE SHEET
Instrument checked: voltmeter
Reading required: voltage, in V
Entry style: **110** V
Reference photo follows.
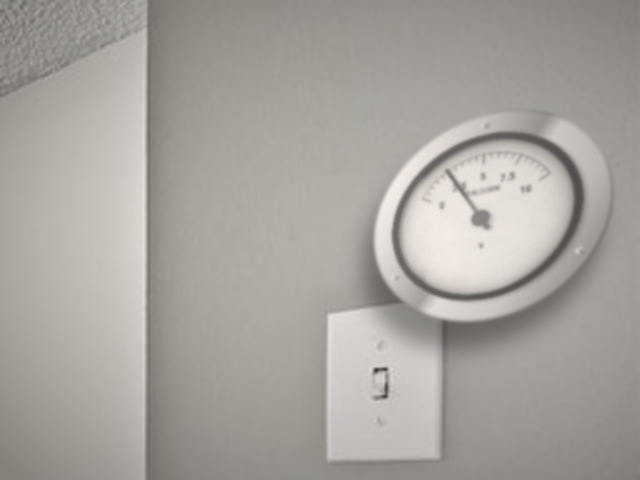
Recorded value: **2.5** V
